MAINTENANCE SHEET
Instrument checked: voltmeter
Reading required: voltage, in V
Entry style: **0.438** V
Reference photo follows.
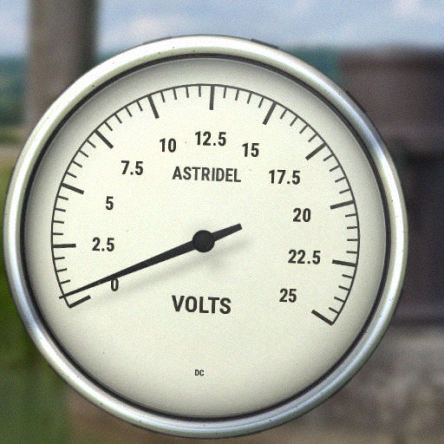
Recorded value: **0.5** V
